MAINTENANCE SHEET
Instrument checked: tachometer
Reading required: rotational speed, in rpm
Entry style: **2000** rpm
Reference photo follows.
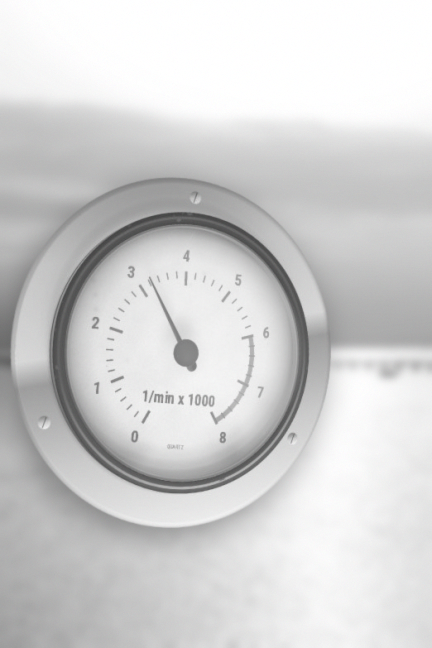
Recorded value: **3200** rpm
